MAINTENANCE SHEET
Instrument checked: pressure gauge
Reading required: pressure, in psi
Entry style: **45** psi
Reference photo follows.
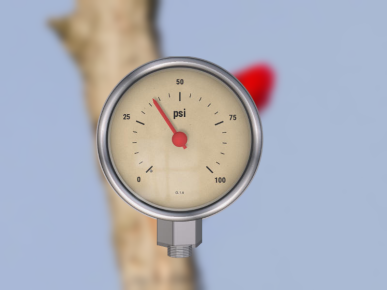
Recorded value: **37.5** psi
